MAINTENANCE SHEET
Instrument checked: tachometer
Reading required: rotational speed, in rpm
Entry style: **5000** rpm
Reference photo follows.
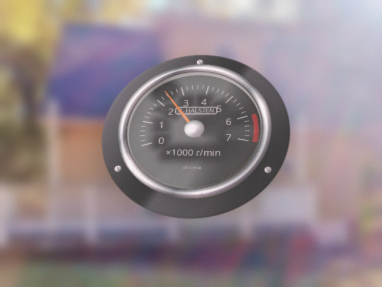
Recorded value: **2400** rpm
